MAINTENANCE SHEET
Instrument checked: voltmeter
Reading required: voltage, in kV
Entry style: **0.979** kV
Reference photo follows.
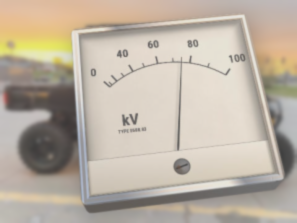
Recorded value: **75** kV
